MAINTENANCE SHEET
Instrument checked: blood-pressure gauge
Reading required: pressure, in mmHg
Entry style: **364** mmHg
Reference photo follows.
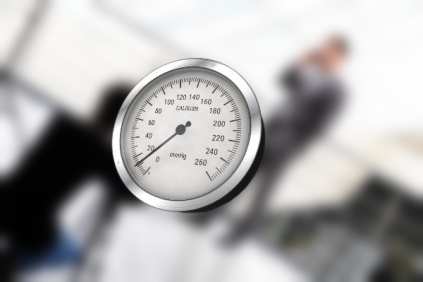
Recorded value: **10** mmHg
